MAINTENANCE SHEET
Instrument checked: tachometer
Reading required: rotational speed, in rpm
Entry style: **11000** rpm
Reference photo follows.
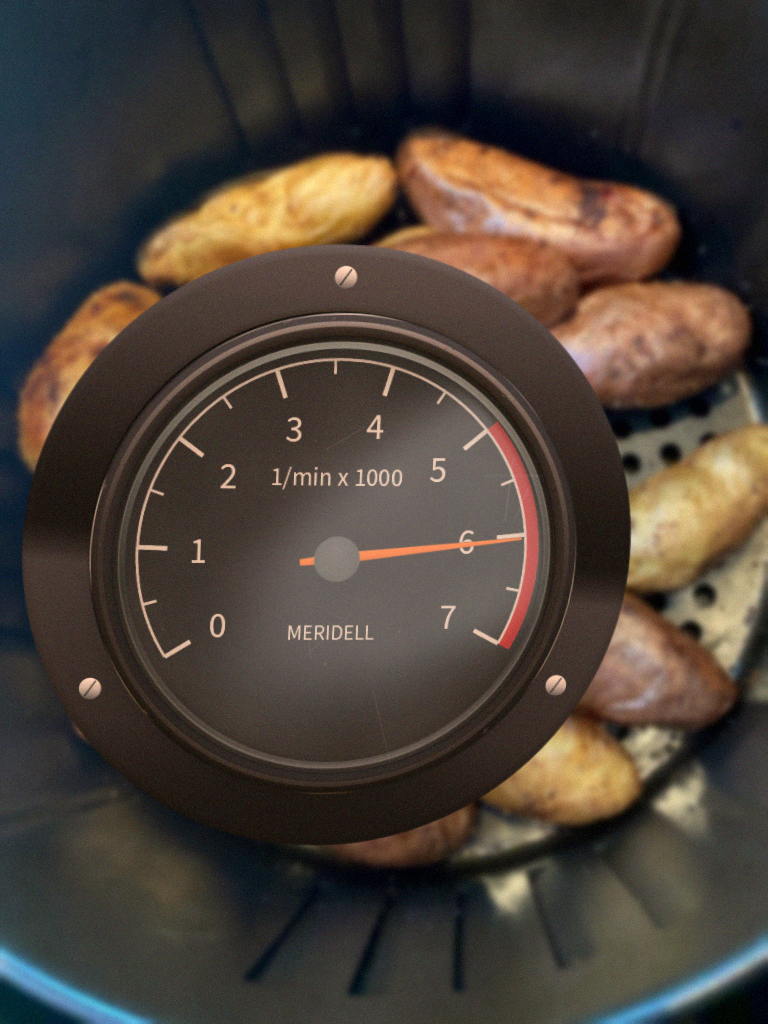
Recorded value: **6000** rpm
